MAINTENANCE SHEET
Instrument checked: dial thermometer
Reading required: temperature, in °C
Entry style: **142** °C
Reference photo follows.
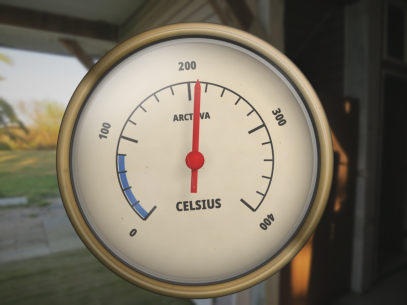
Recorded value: **210** °C
